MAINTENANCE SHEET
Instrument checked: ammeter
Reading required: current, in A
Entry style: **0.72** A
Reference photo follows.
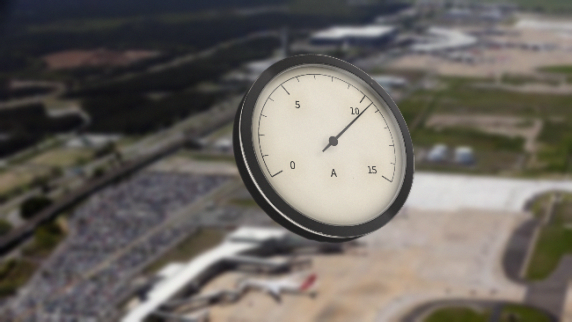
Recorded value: **10.5** A
